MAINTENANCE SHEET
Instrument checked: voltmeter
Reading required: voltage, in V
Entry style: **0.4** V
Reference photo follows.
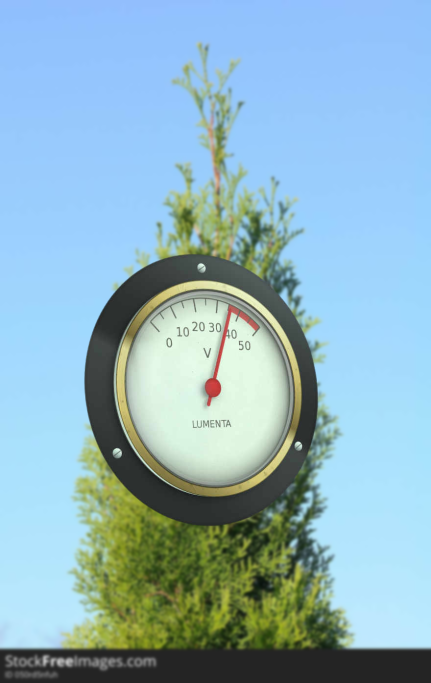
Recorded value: **35** V
